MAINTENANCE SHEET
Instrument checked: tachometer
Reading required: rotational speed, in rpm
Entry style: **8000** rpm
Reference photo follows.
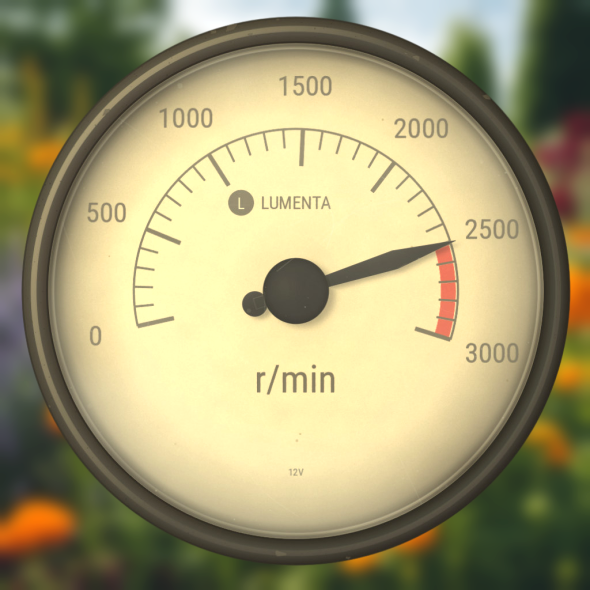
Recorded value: **2500** rpm
